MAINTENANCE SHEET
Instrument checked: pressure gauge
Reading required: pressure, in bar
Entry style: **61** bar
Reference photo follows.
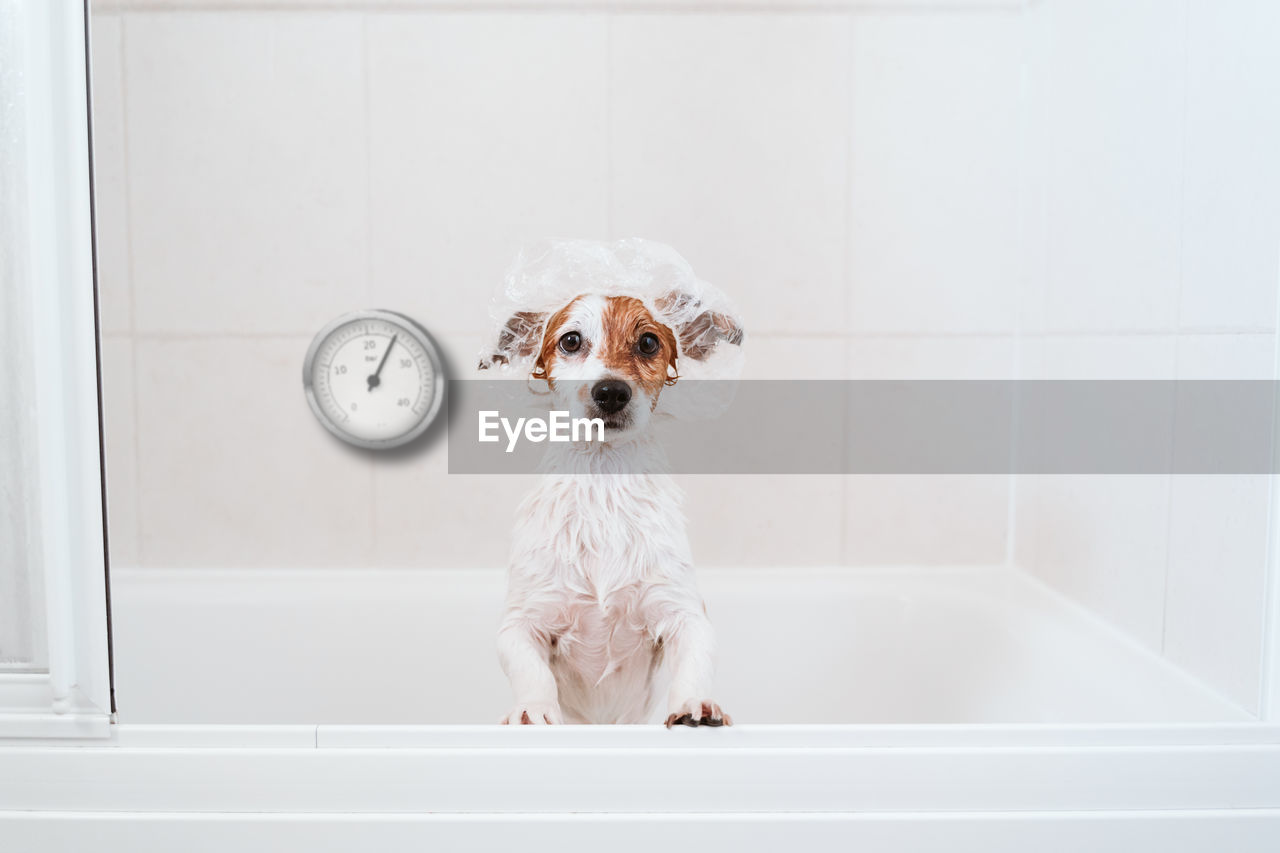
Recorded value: **25** bar
